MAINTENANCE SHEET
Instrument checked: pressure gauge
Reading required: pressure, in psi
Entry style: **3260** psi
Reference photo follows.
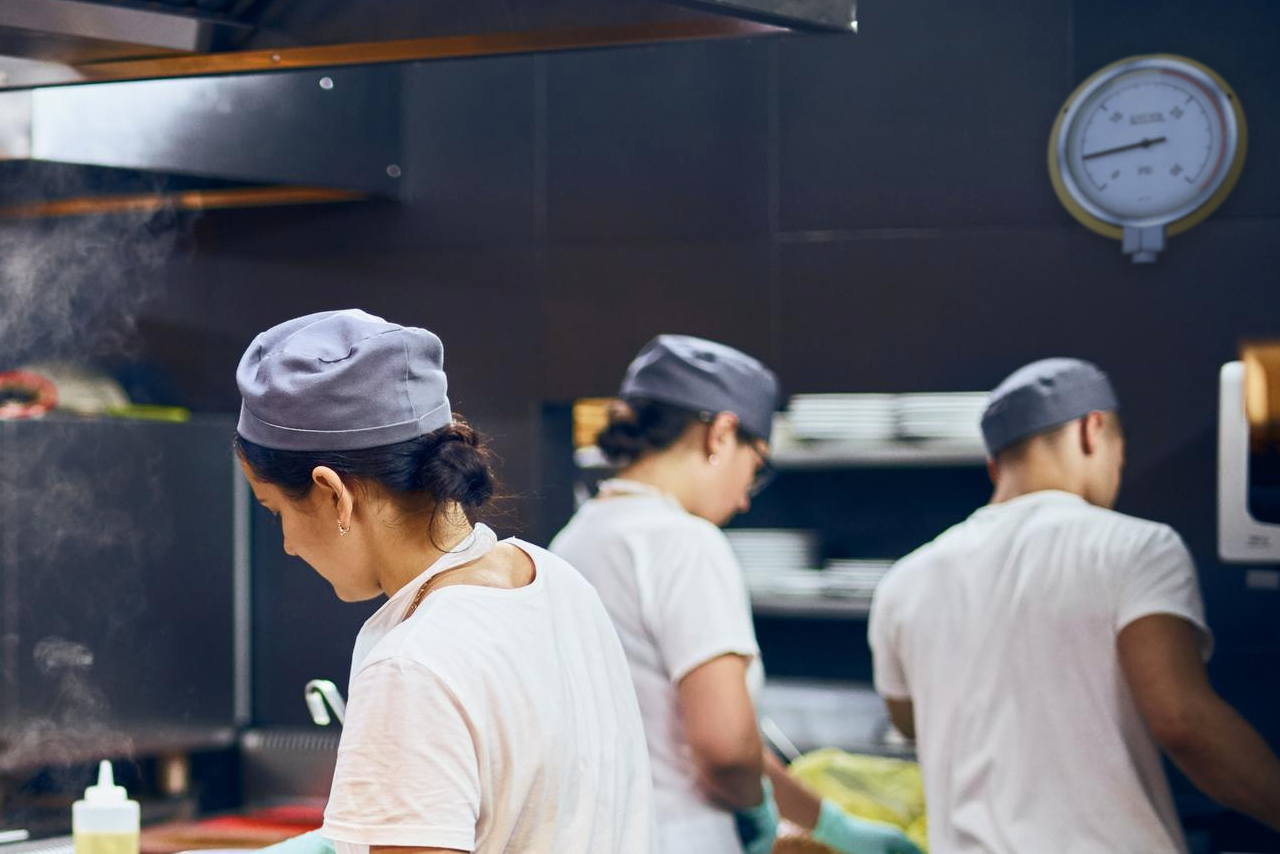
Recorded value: **4** psi
